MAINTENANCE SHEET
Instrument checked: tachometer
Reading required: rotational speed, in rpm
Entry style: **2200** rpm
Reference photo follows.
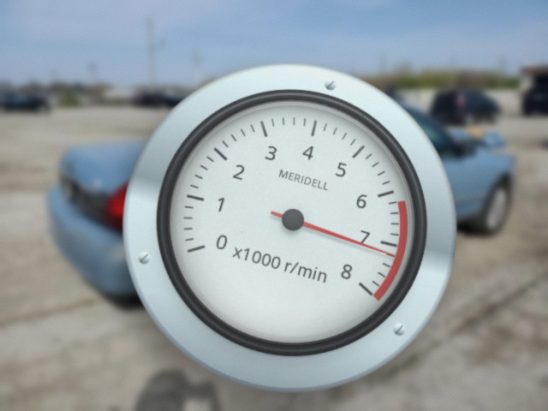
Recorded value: **7200** rpm
